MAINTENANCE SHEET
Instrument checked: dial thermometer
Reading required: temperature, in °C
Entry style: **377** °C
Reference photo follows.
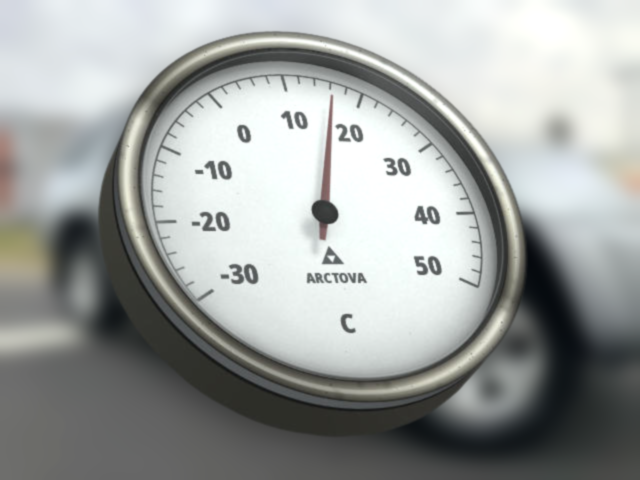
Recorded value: **16** °C
